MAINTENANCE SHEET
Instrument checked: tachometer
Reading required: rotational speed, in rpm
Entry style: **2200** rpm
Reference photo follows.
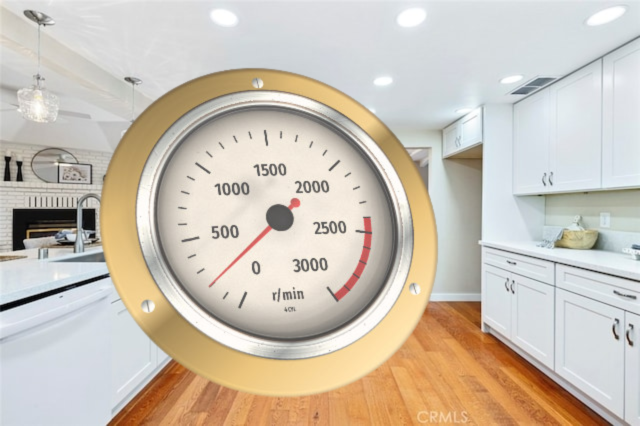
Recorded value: **200** rpm
